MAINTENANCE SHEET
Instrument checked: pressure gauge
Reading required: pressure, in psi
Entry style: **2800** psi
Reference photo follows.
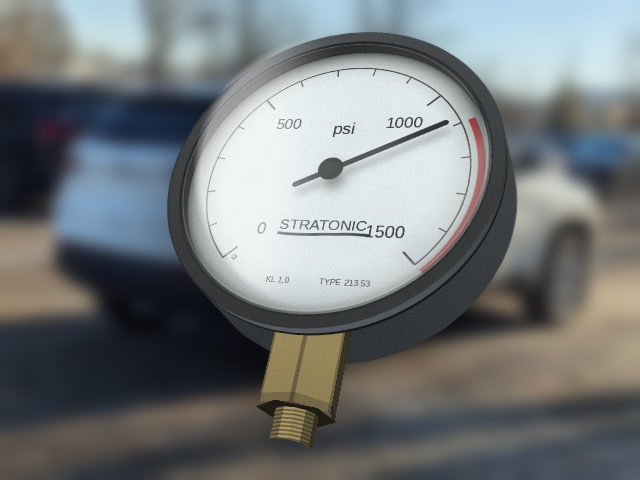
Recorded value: **1100** psi
